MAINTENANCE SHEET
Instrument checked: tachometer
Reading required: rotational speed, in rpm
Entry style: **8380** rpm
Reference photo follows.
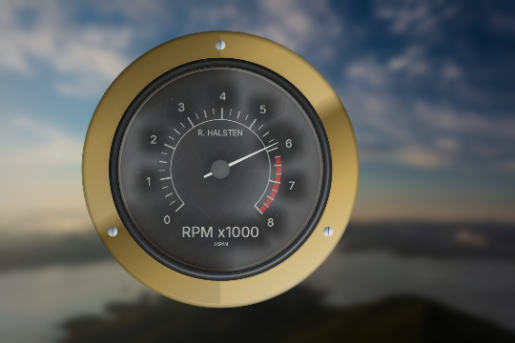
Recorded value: **5875** rpm
